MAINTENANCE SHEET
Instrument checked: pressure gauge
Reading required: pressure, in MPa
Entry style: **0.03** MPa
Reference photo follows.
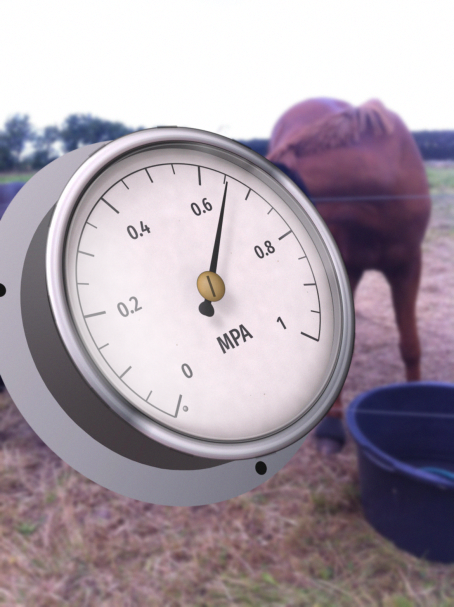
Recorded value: **0.65** MPa
